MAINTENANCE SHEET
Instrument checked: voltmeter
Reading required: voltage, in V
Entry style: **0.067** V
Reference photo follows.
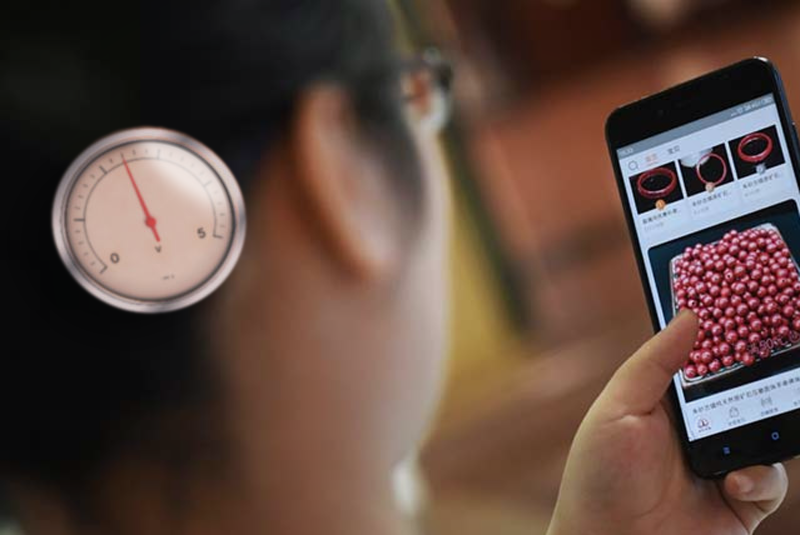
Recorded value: **2.4** V
